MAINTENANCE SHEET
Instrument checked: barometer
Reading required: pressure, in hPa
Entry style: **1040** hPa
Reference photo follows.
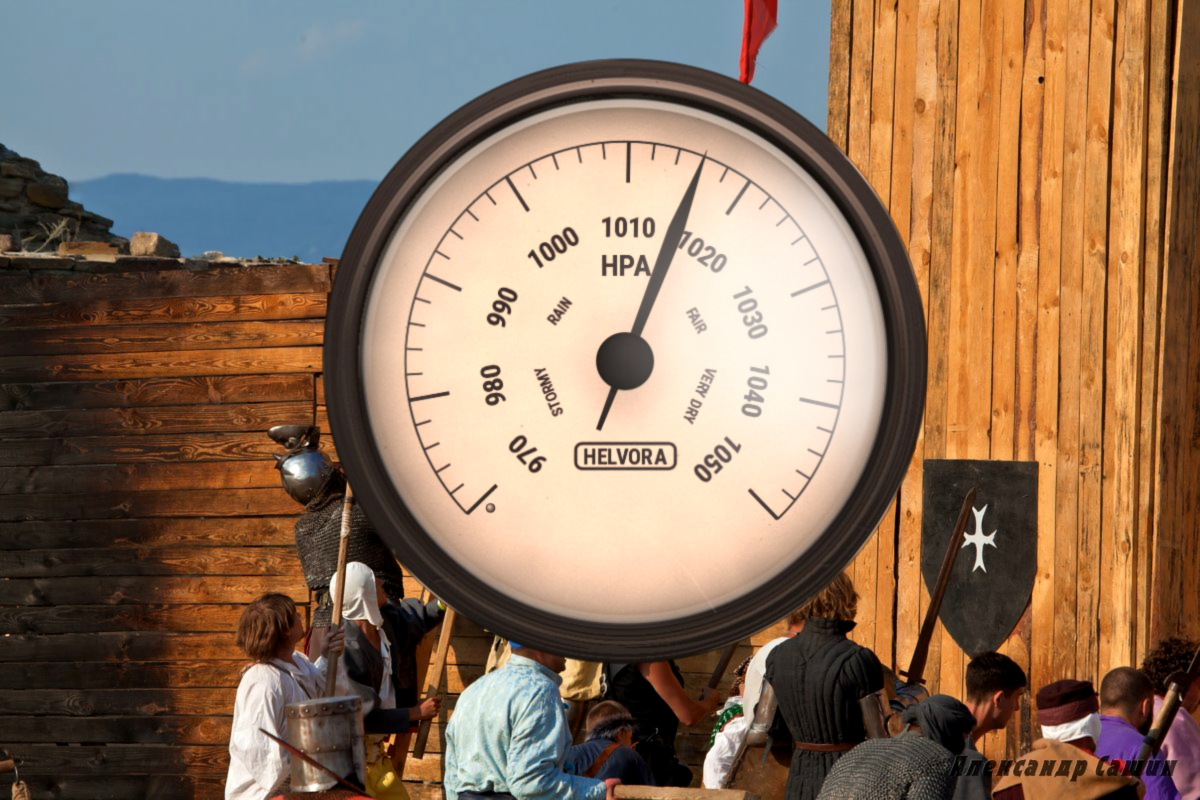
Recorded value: **1016** hPa
